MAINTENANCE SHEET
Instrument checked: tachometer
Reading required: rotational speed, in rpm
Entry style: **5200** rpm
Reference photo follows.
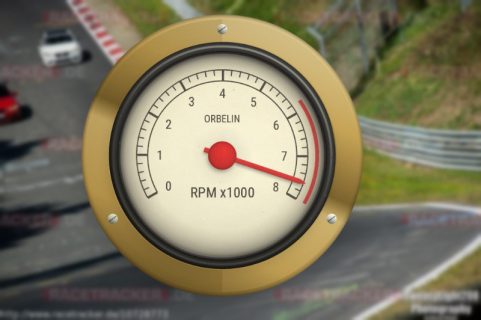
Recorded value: **7600** rpm
